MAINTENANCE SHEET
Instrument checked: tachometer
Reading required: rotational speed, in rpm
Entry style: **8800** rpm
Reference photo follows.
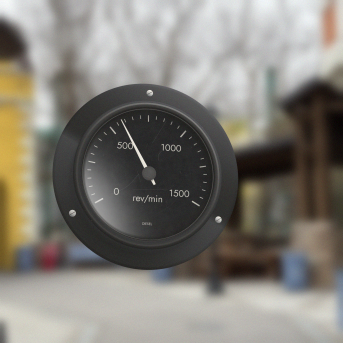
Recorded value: **575** rpm
